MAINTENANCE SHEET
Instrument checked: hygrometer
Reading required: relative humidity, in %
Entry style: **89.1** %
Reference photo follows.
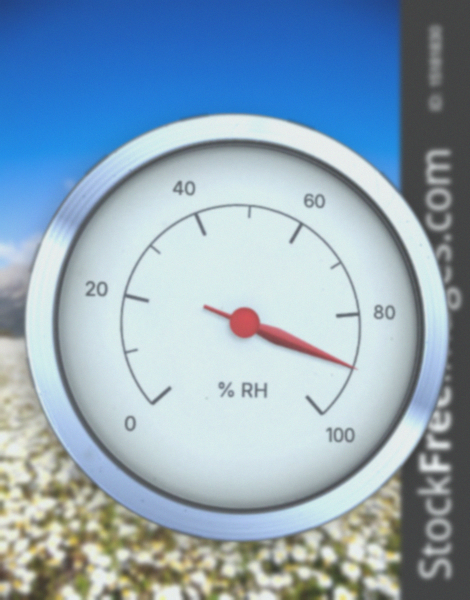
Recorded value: **90** %
